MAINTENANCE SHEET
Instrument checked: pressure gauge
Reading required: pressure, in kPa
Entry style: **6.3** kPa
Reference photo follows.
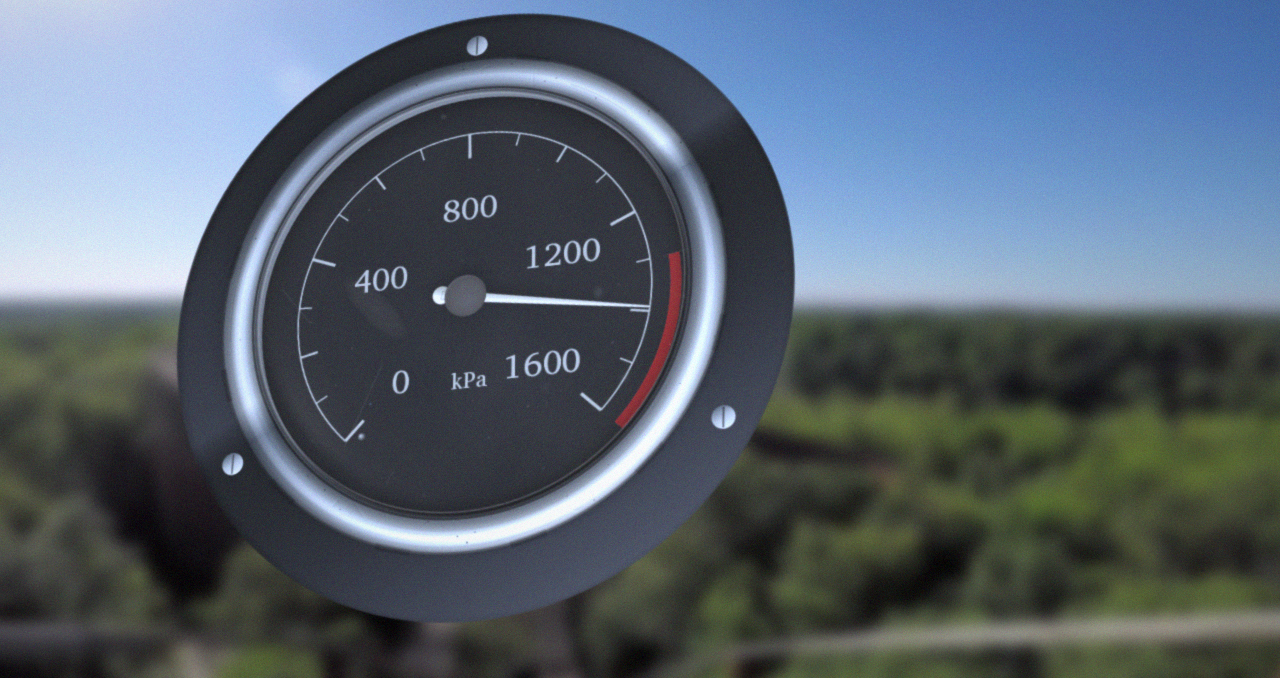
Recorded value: **1400** kPa
